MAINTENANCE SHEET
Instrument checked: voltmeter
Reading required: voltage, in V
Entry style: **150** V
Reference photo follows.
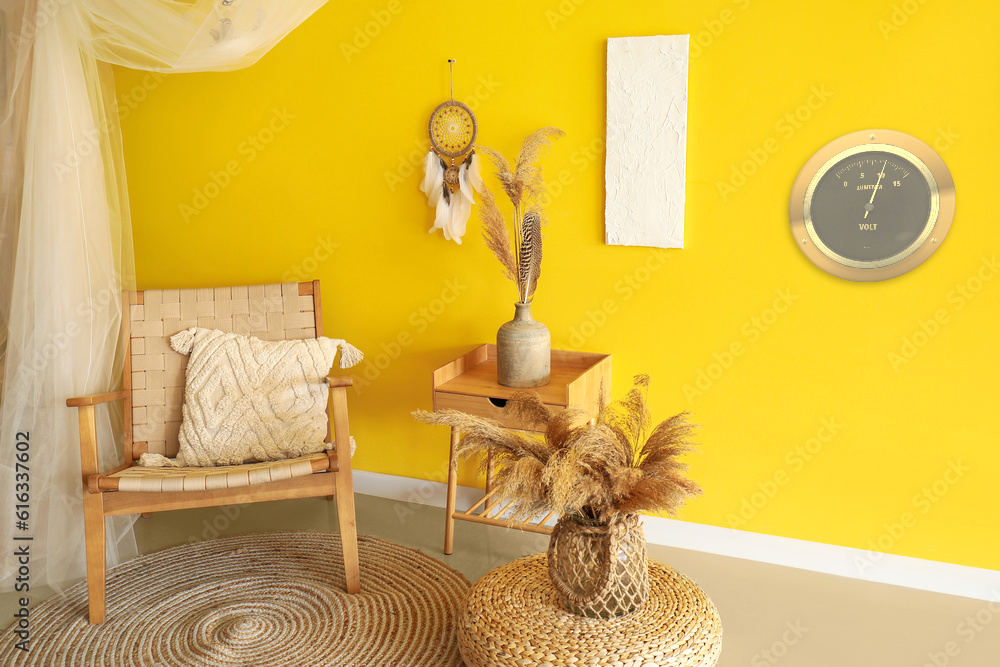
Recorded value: **10** V
